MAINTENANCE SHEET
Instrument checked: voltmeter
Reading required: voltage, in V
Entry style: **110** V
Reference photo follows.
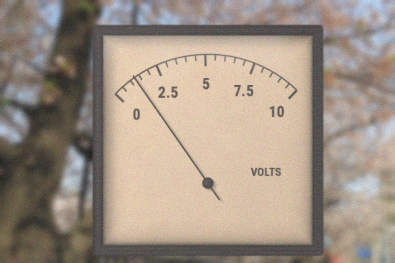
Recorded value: **1.25** V
